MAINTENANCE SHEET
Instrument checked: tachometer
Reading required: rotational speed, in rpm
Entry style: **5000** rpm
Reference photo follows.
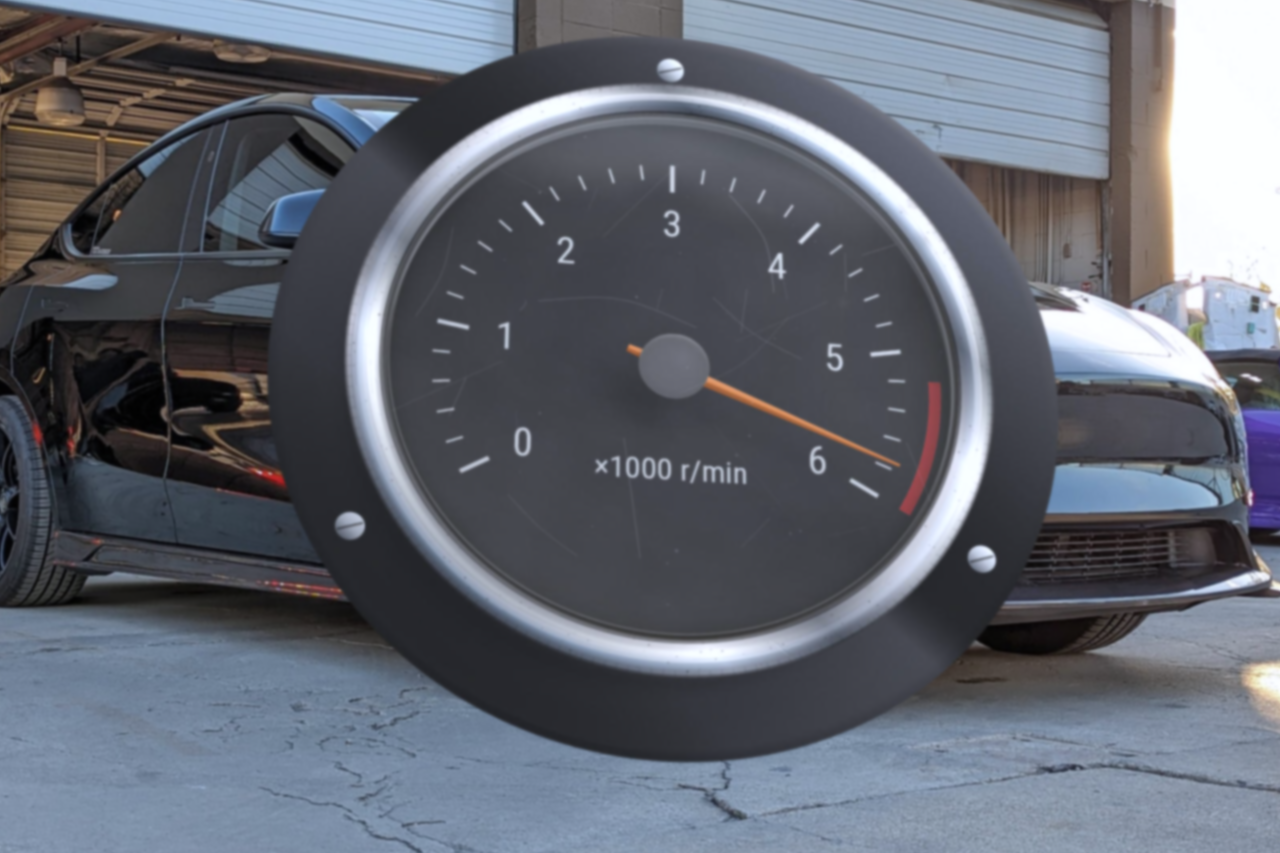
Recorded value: **5800** rpm
